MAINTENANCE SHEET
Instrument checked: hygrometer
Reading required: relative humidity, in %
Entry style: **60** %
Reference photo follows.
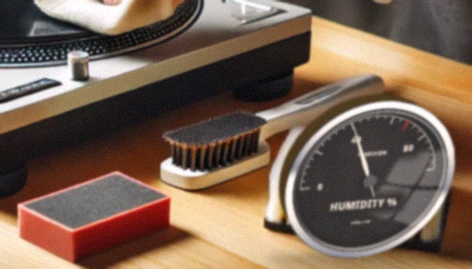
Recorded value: **40** %
